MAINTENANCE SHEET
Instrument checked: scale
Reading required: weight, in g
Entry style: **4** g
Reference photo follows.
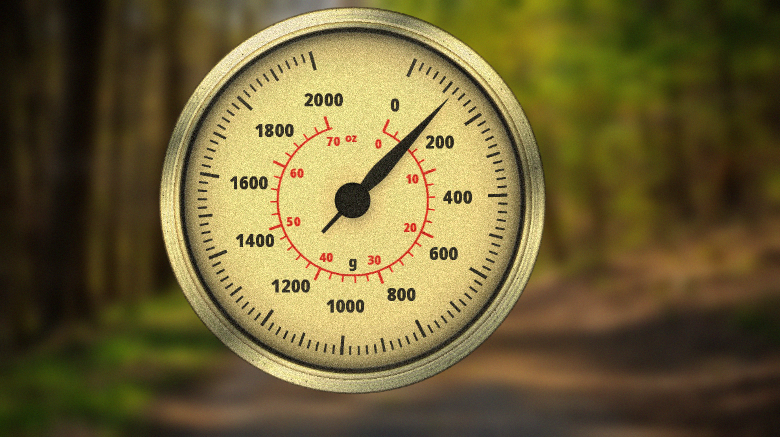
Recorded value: **120** g
